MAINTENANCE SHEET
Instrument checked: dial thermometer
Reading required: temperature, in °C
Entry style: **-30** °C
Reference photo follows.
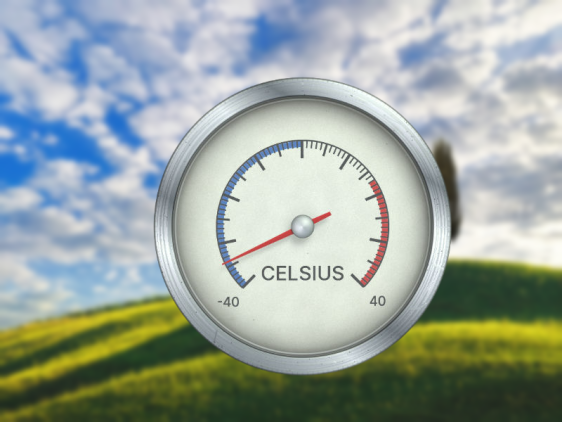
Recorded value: **-34** °C
